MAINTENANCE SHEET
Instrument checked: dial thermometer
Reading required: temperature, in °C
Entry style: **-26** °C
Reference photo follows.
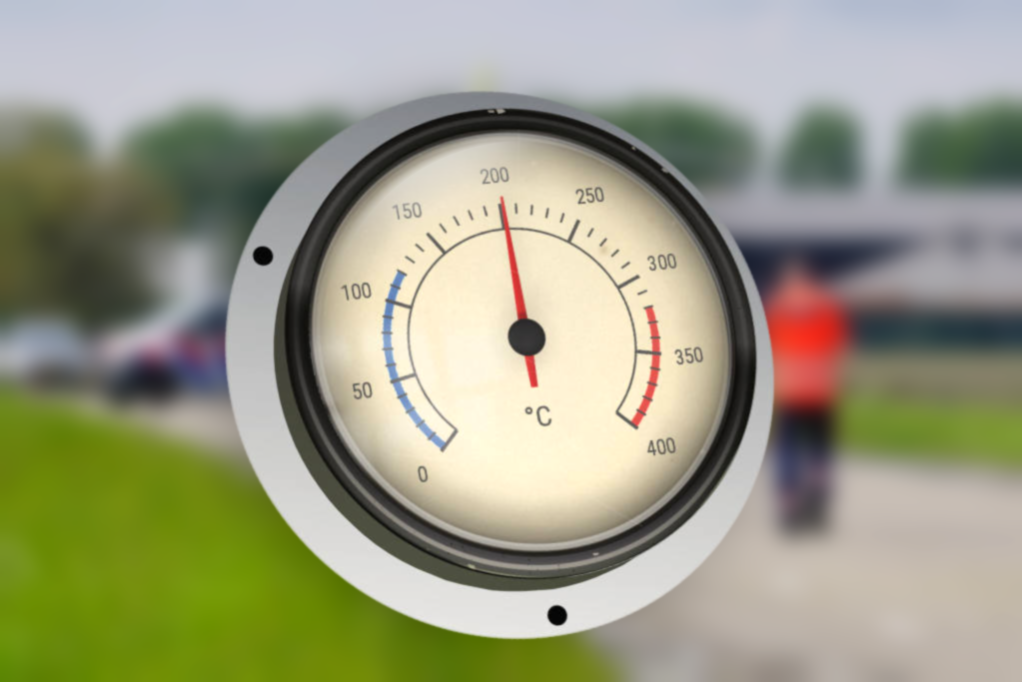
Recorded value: **200** °C
